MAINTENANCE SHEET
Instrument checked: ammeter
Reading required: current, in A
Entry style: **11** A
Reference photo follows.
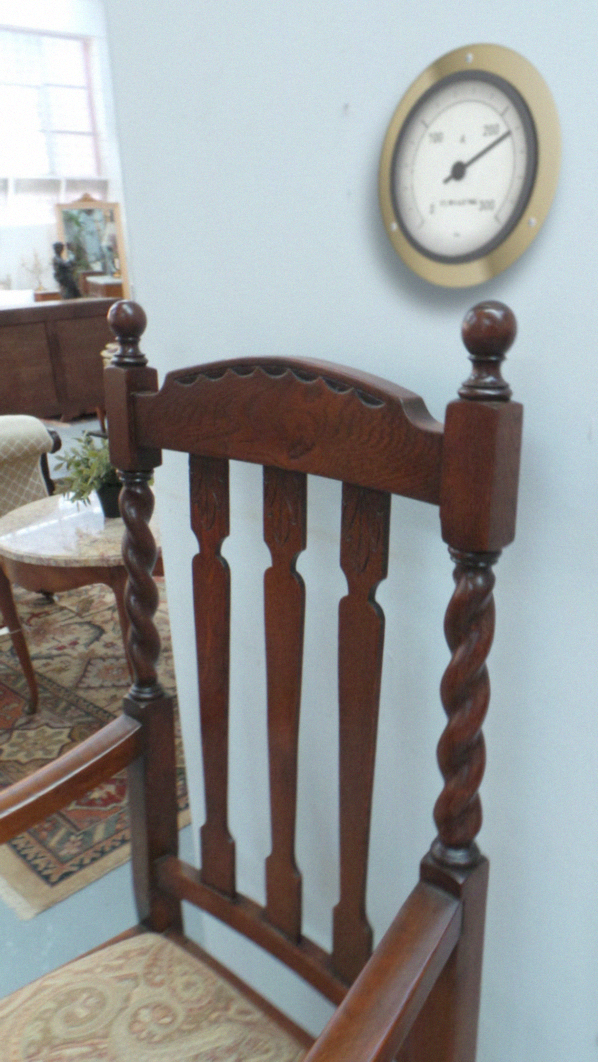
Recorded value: **220** A
